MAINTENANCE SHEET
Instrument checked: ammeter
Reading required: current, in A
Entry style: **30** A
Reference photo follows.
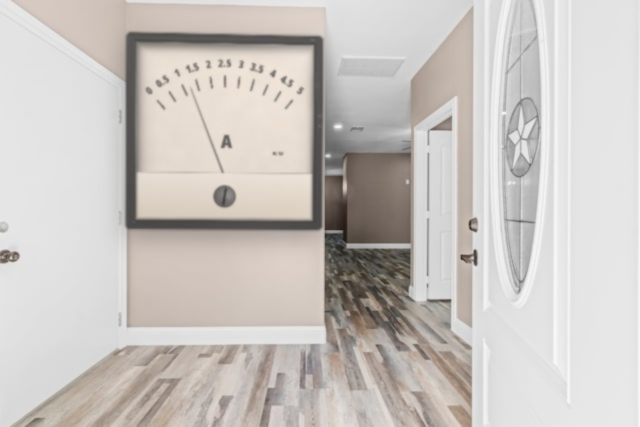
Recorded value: **1.25** A
